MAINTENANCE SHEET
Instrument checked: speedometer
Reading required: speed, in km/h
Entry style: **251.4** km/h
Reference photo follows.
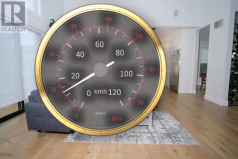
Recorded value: **12.5** km/h
